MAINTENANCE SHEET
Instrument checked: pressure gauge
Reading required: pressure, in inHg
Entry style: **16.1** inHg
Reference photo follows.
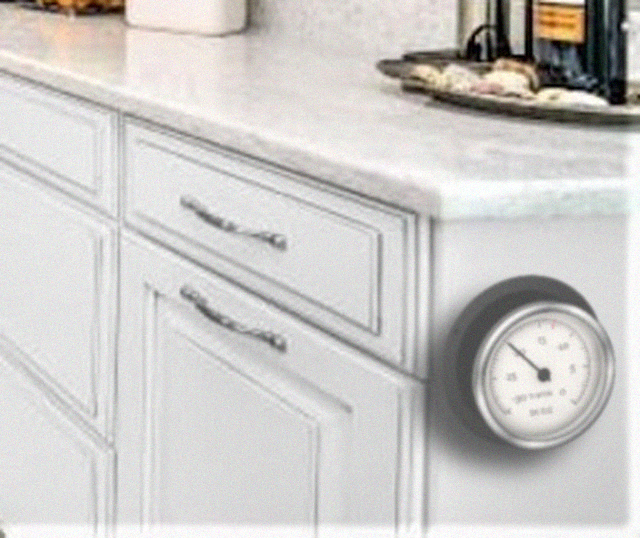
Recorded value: **-20** inHg
